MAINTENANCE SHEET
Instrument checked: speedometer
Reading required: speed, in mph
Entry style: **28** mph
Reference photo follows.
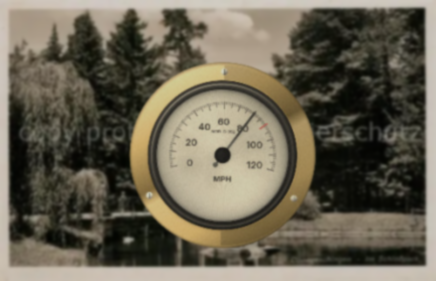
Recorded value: **80** mph
